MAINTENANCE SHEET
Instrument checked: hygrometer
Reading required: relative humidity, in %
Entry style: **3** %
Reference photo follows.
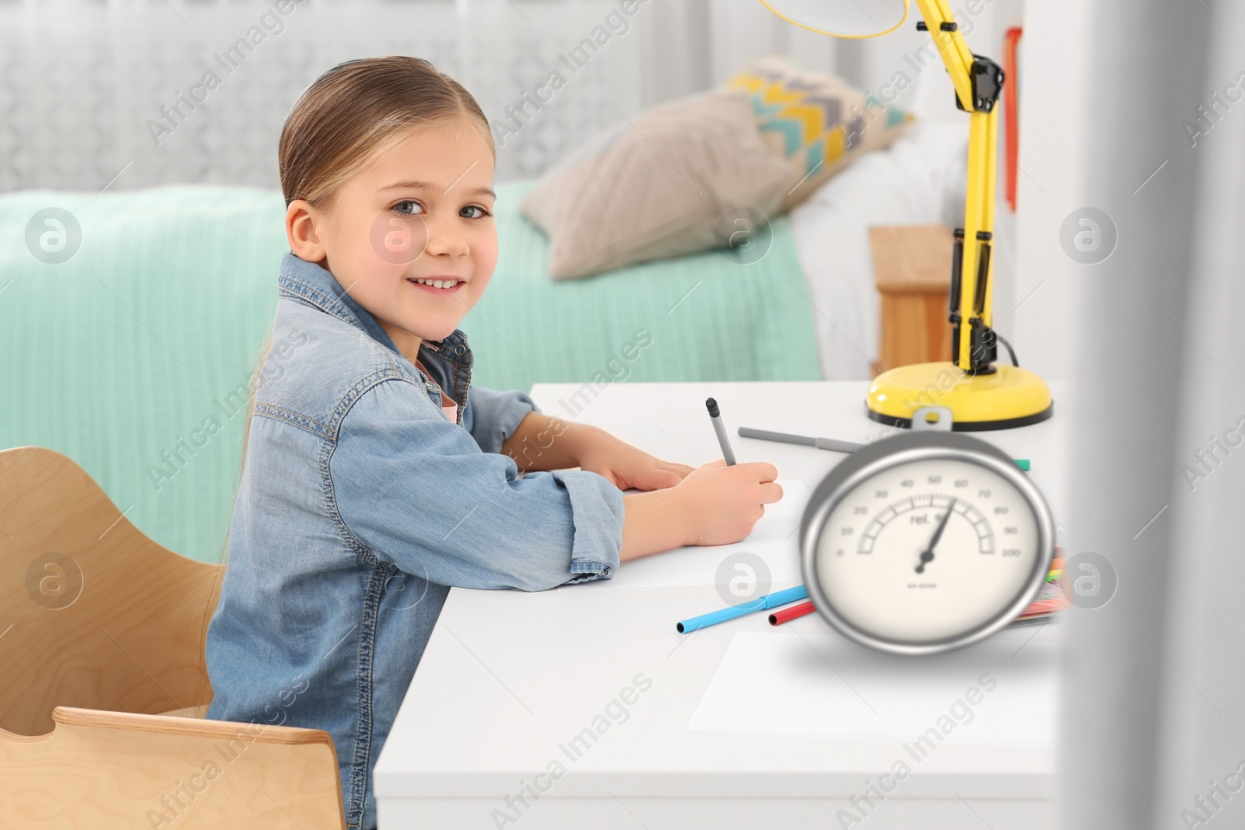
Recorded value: **60** %
